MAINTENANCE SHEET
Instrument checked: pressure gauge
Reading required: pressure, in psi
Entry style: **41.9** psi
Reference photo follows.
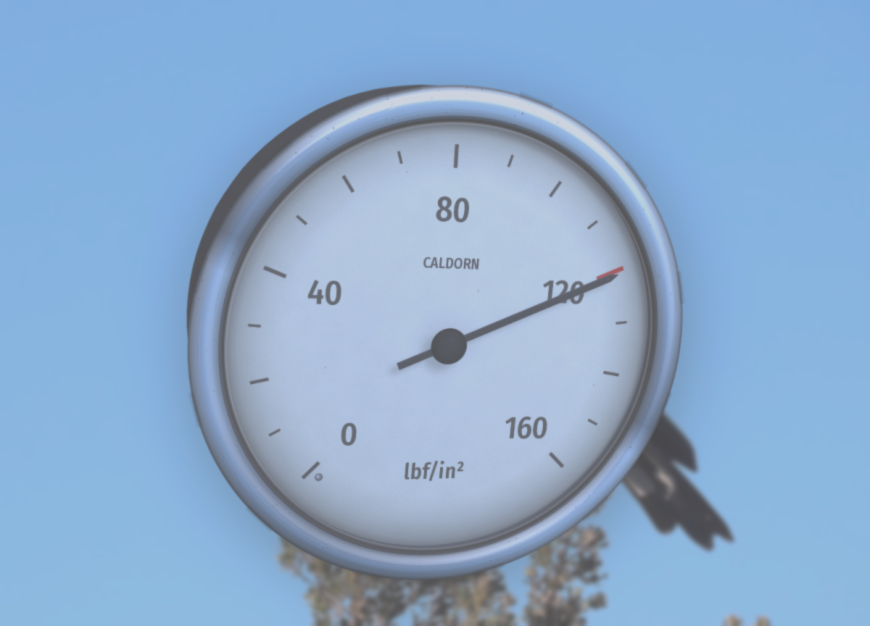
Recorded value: **120** psi
